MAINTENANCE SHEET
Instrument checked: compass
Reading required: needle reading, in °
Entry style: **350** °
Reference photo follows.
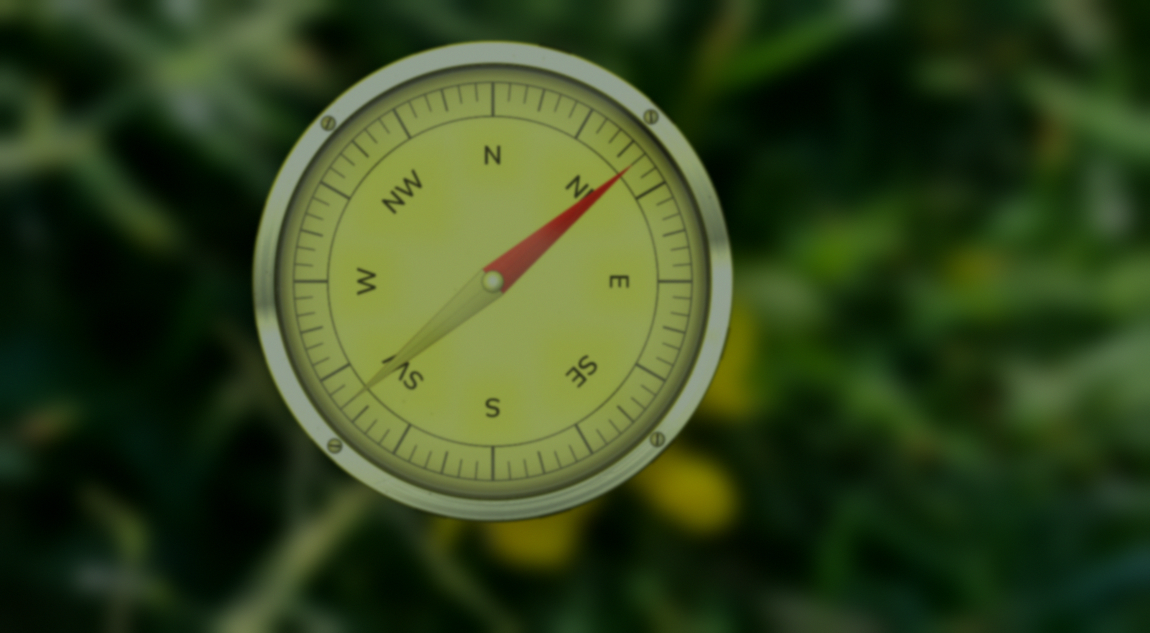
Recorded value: **50** °
